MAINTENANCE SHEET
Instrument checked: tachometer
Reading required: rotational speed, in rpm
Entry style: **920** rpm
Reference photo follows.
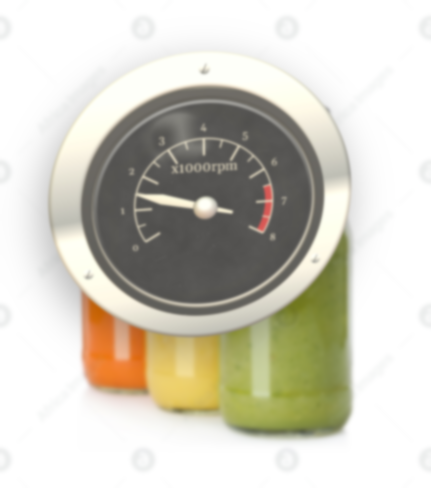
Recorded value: **1500** rpm
